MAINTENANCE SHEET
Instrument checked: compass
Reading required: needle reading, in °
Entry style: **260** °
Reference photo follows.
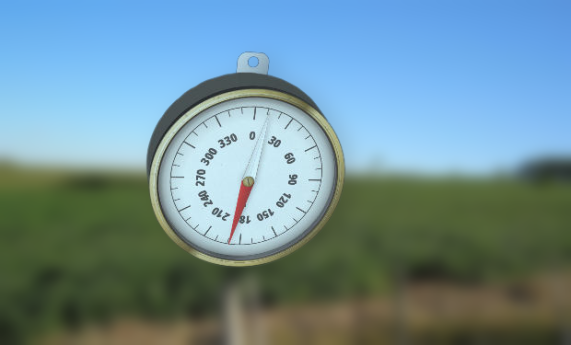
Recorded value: **190** °
